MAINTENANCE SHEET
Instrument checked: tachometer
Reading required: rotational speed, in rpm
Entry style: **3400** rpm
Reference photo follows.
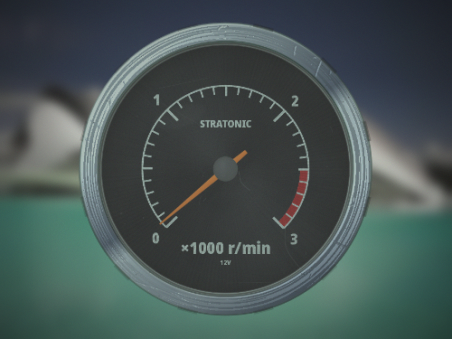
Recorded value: **50** rpm
